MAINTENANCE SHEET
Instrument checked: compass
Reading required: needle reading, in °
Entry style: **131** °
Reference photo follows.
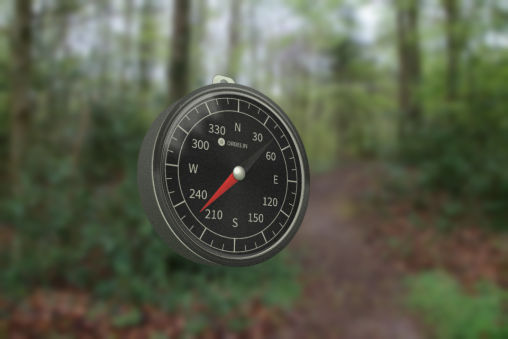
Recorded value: **225** °
